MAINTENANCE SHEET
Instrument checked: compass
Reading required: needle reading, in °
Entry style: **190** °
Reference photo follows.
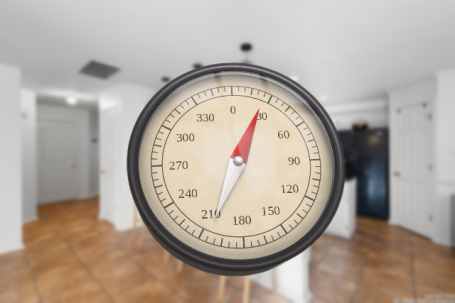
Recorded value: **25** °
